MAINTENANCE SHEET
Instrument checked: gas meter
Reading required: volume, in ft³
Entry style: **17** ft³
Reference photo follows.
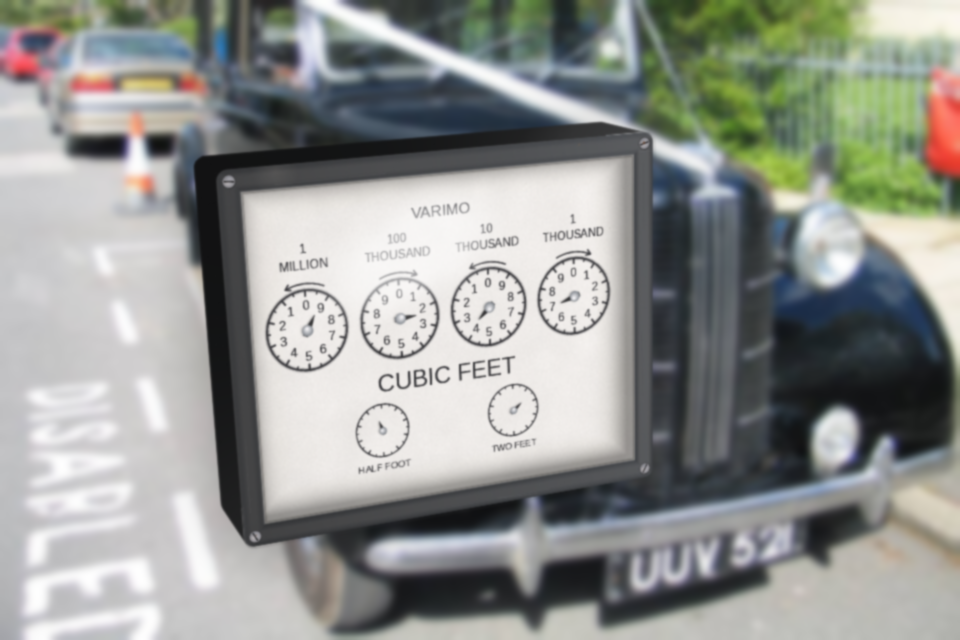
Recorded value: **923700** ft³
